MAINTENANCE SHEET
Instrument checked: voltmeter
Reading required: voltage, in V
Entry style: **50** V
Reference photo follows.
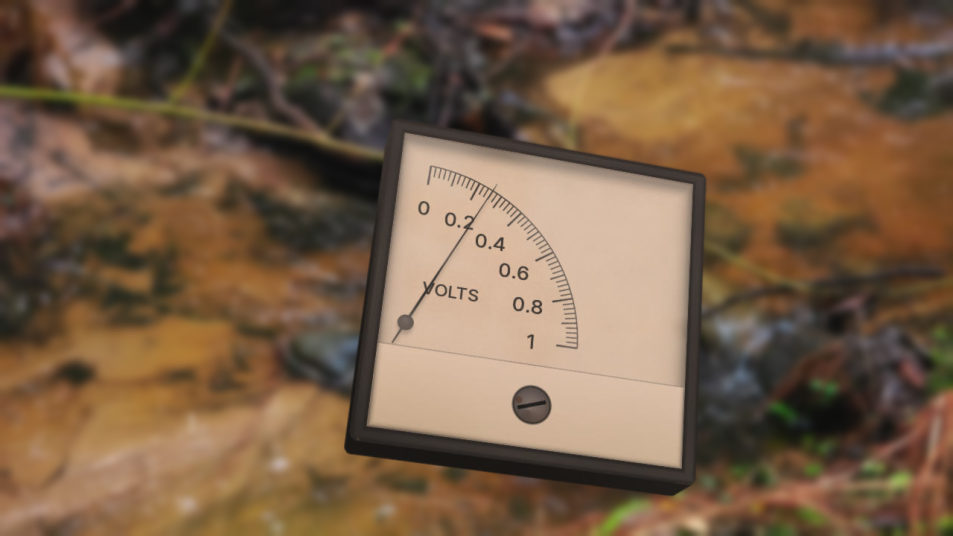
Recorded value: **0.26** V
